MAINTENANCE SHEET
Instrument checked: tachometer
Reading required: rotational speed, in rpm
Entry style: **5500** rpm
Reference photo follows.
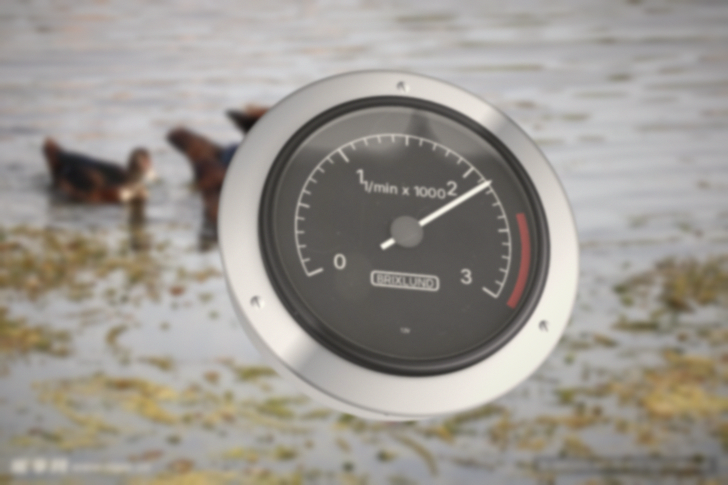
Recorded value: **2150** rpm
